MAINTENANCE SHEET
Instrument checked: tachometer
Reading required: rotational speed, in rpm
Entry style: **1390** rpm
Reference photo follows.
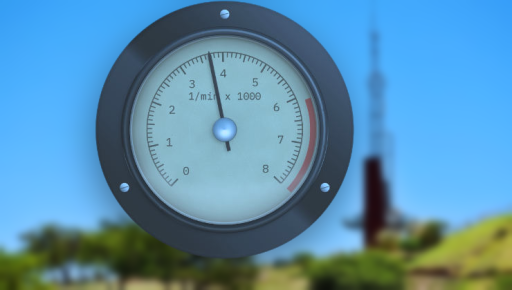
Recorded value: **3700** rpm
